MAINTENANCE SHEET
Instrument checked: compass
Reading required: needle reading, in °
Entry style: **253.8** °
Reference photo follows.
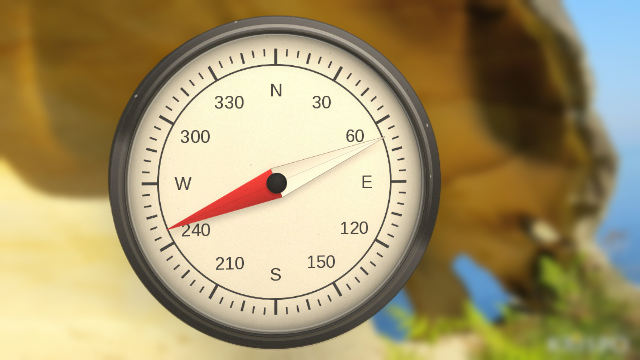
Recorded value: **247.5** °
